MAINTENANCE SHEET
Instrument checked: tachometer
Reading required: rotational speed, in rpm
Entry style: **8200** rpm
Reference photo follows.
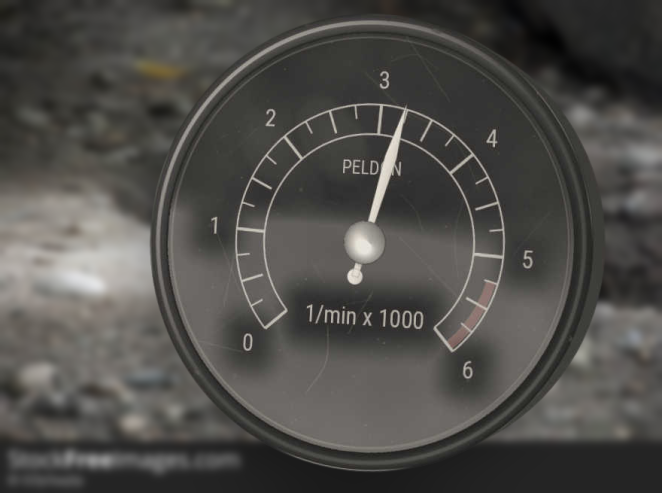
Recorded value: **3250** rpm
